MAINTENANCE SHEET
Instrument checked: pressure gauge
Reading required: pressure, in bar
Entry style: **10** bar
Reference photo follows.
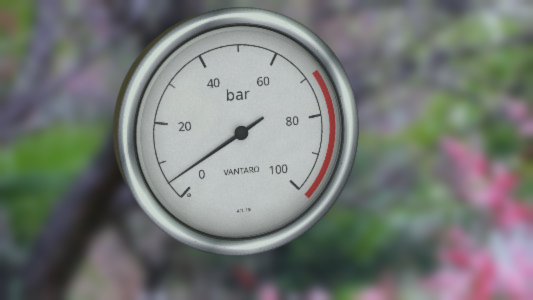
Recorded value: **5** bar
